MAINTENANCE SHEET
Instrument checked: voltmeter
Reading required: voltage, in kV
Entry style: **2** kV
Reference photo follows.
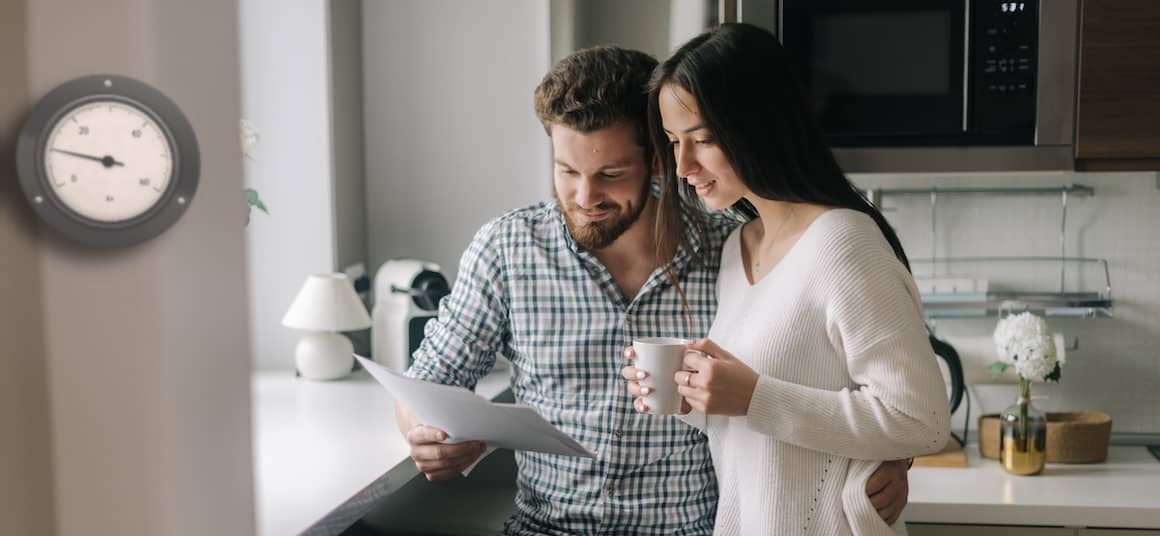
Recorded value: **10** kV
